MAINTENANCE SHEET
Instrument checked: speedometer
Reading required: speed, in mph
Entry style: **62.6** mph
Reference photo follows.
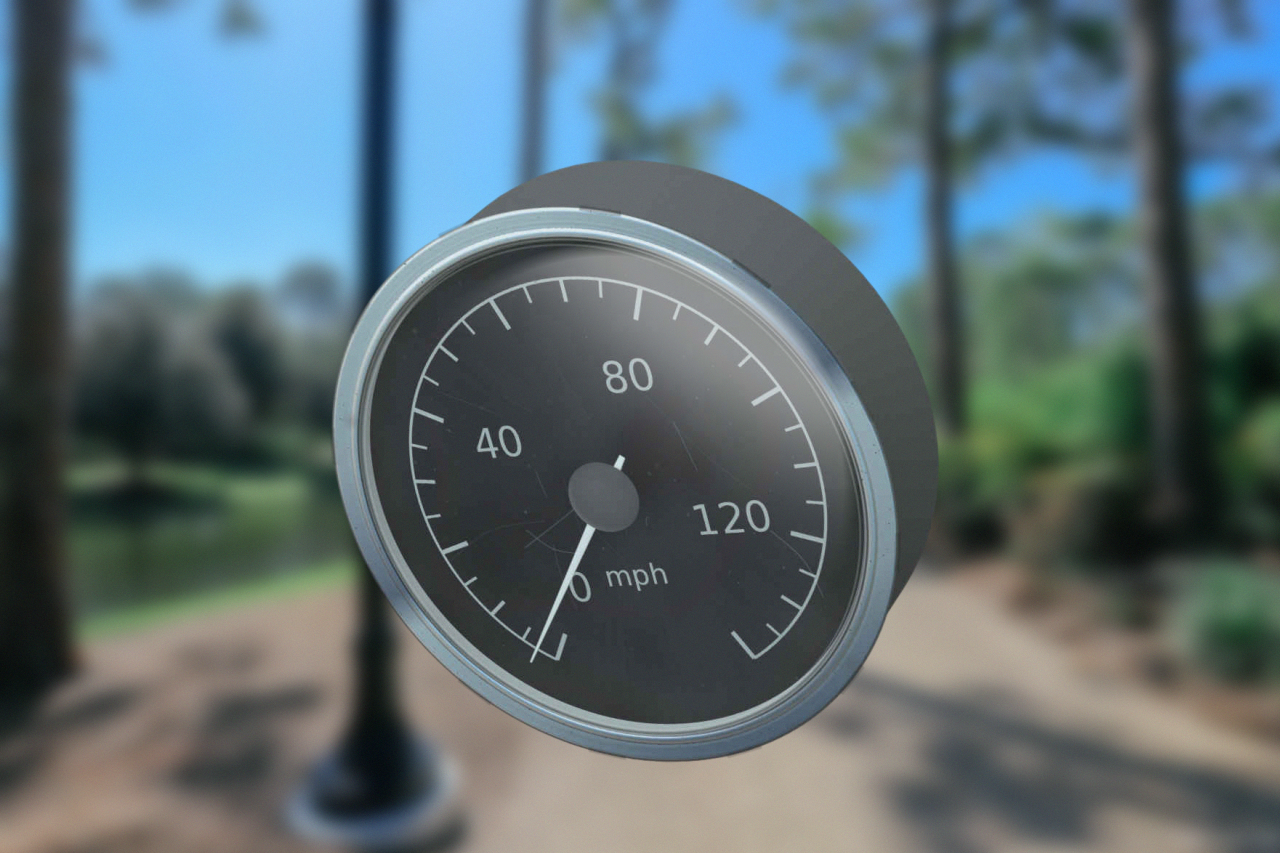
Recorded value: **2.5** mph
